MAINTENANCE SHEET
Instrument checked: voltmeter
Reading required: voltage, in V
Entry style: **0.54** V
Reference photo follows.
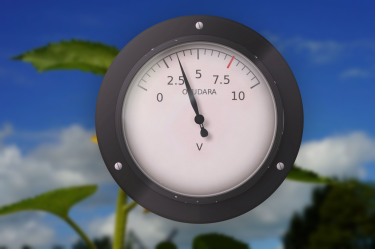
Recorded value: **3.5** V
